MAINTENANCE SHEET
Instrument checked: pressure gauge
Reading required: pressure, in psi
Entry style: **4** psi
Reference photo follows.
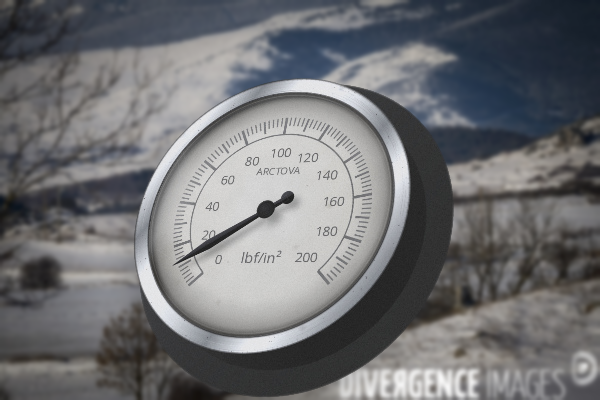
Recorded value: **10** psi
